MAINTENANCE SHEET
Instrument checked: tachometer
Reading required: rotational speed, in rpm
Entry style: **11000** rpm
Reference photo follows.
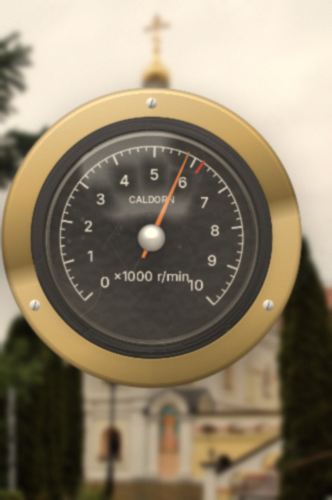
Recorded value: **5800** rpm
